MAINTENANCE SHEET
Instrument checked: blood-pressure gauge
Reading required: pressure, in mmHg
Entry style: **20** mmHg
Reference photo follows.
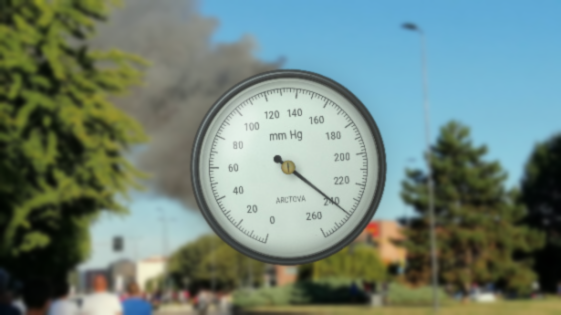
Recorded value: **240** mmHg
